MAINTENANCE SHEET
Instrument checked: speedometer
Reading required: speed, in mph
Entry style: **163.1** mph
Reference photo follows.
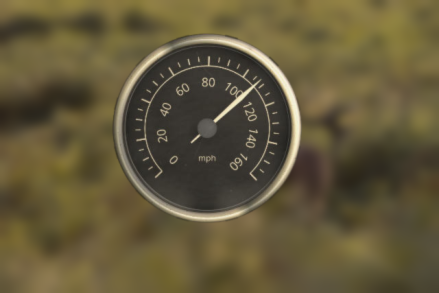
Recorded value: **107.5** mph
